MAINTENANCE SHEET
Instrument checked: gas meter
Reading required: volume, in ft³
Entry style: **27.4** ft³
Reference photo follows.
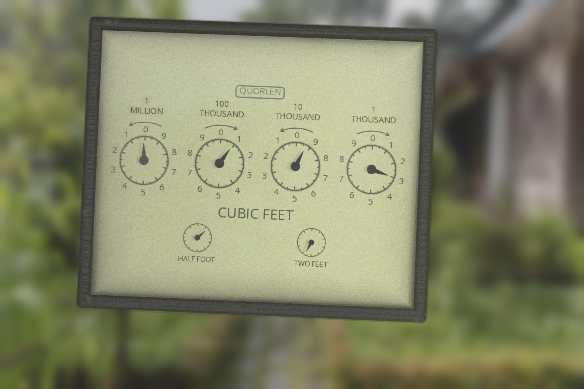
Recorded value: **9300** ft³
